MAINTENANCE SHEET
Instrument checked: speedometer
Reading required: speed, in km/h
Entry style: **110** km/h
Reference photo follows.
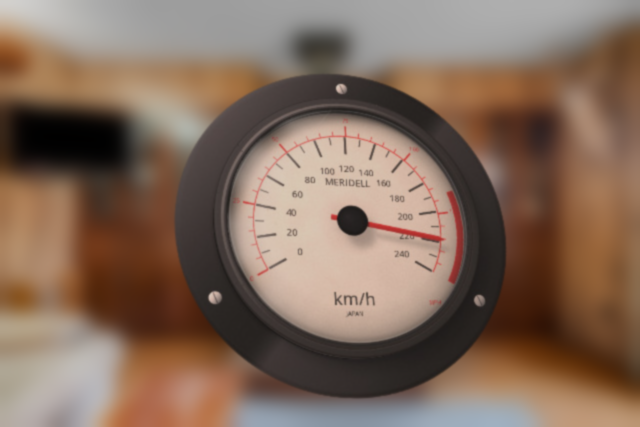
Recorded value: **220** km/h
